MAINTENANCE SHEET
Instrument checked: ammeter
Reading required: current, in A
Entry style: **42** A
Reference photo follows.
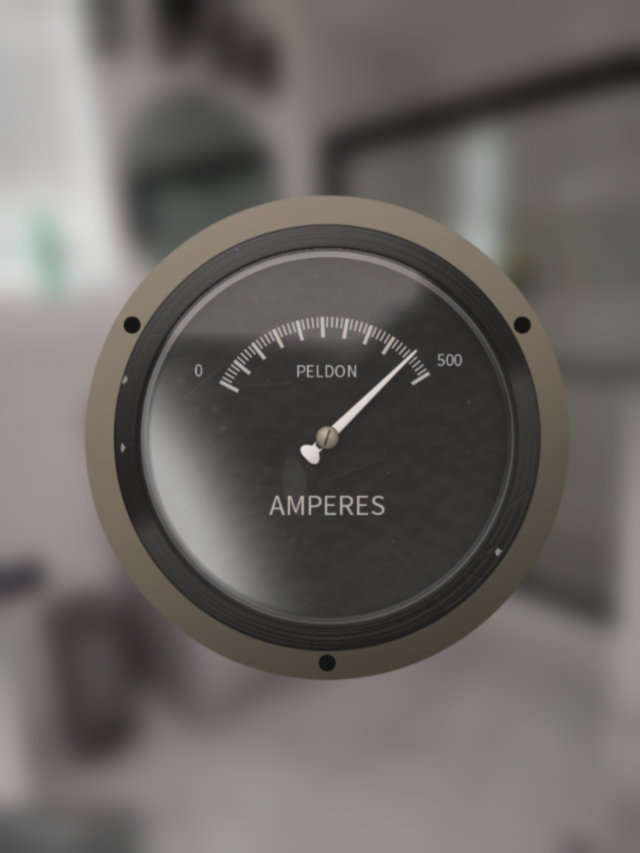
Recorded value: **450** A
